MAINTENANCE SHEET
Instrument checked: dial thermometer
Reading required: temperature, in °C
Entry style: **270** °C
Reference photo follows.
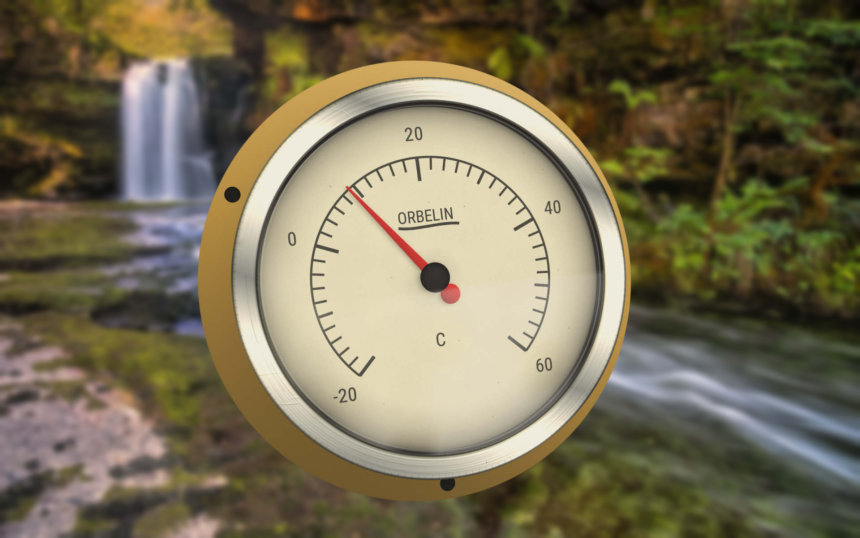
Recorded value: **9** °C
